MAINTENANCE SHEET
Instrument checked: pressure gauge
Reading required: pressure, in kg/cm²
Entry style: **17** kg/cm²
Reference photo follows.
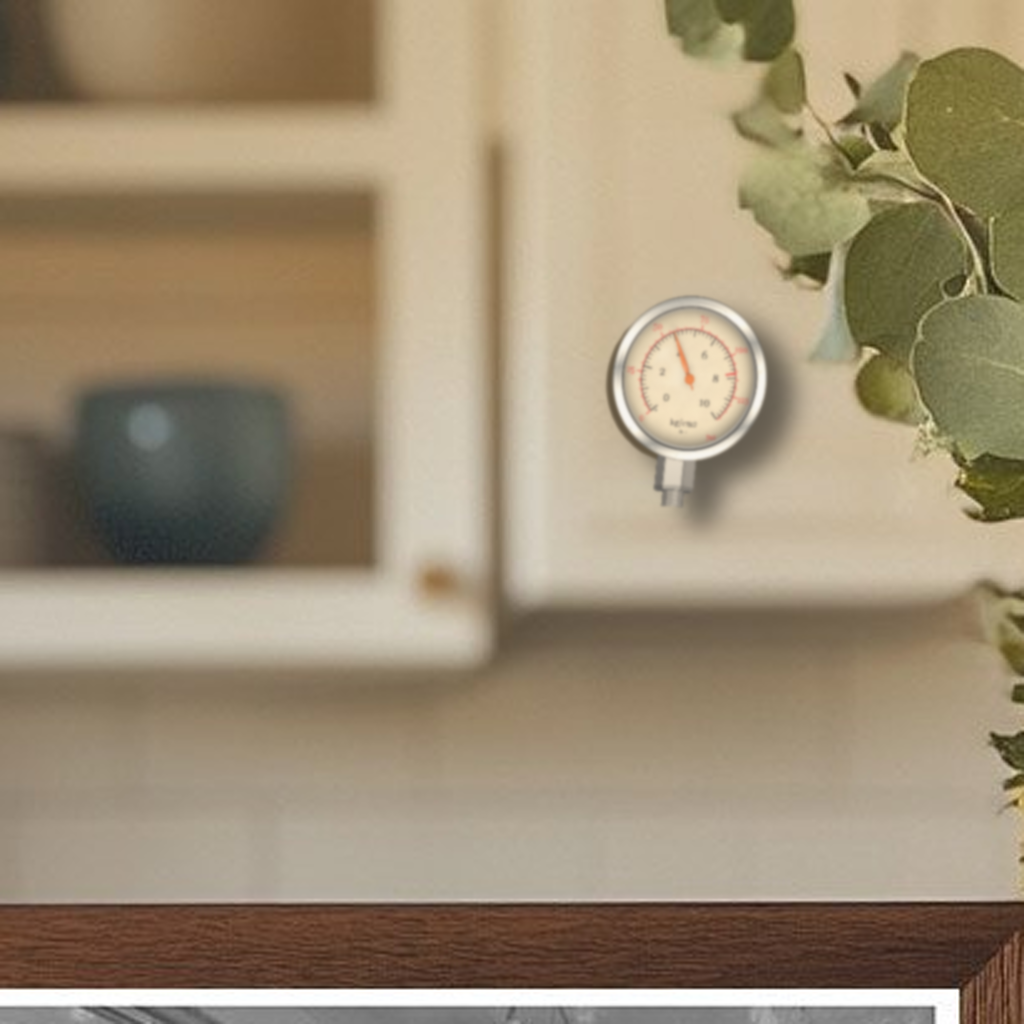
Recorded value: **4** kg/cm²
